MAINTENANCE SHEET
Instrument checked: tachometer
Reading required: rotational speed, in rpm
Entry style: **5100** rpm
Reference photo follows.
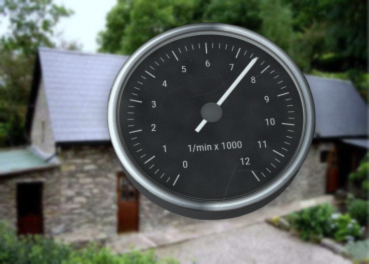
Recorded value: **7600** rpm
